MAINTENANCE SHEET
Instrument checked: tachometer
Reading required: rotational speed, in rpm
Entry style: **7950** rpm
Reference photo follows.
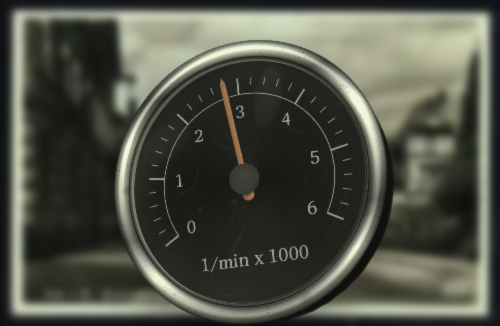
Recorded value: **2800** rpm
